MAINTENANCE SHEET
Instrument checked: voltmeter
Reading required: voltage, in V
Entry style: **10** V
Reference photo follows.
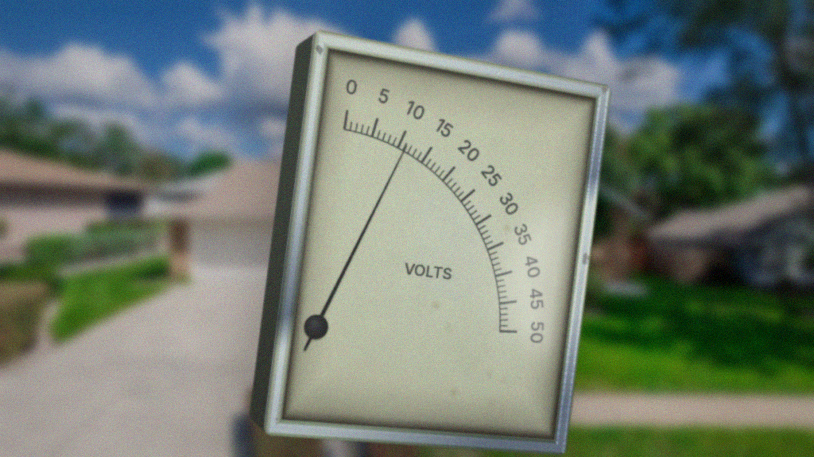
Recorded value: **11** V
